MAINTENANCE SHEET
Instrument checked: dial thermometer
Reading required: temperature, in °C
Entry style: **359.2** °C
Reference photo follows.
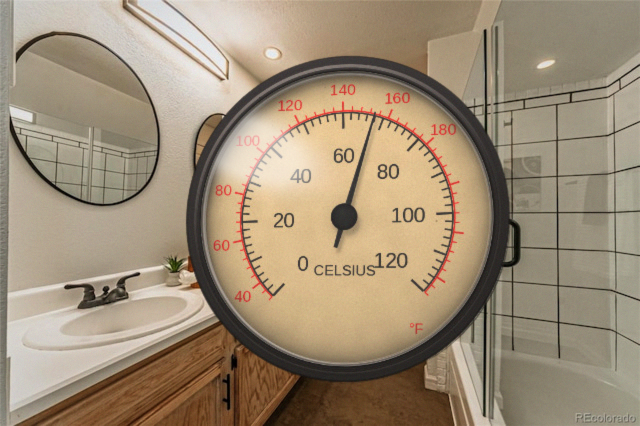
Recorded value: **68** °C
